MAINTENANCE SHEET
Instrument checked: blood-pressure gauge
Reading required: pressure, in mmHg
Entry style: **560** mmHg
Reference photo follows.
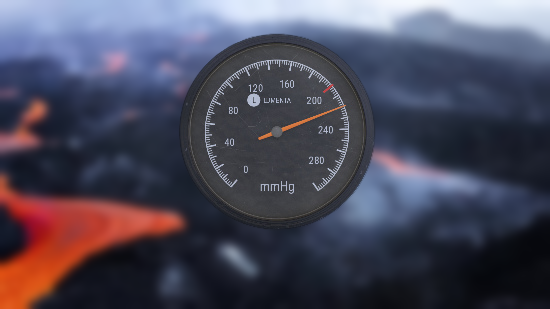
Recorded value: **220** mmHg
